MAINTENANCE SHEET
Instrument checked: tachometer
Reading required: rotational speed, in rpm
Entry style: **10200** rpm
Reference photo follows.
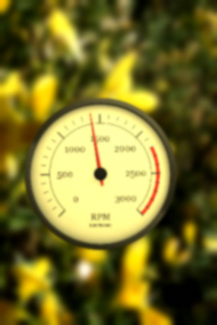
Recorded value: **1400** rpm
